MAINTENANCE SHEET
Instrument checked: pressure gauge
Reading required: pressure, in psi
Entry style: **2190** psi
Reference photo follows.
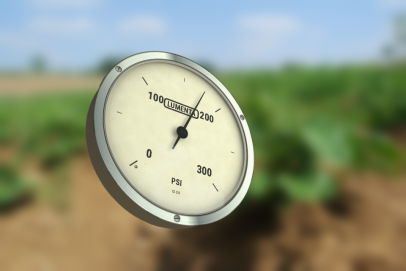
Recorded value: **175** psi
